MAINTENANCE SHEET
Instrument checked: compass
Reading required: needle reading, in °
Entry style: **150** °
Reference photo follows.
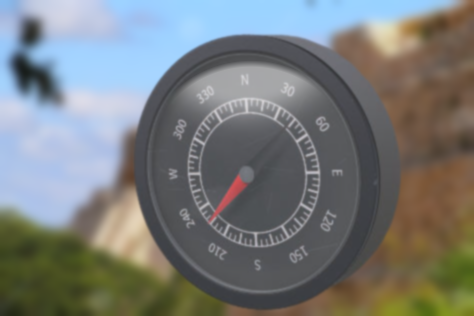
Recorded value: **225** °
